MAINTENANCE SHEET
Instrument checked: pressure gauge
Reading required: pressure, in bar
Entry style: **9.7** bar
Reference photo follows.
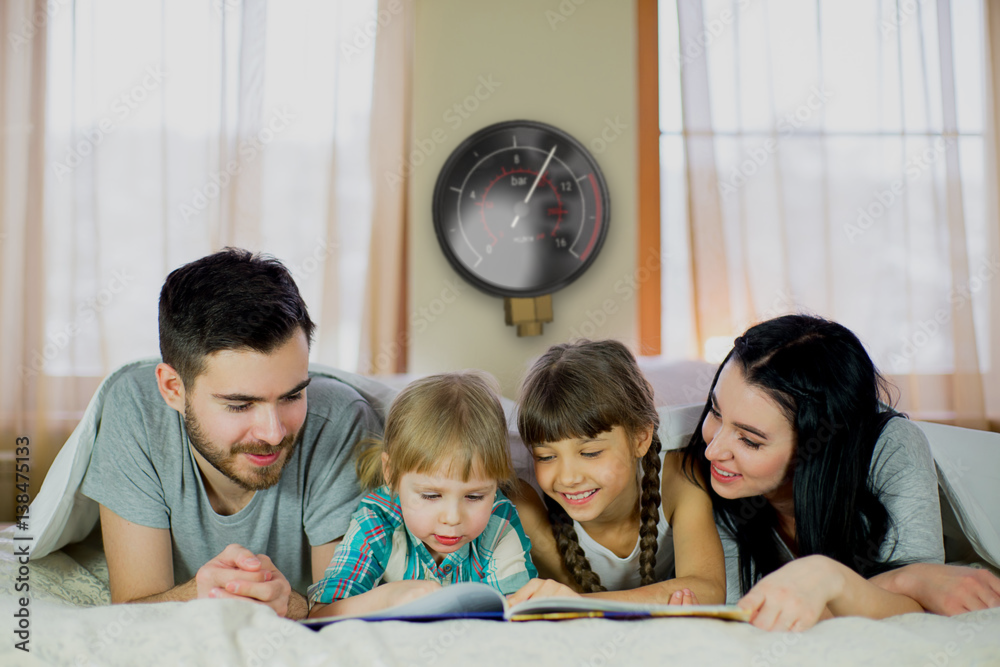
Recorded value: **10** bar
